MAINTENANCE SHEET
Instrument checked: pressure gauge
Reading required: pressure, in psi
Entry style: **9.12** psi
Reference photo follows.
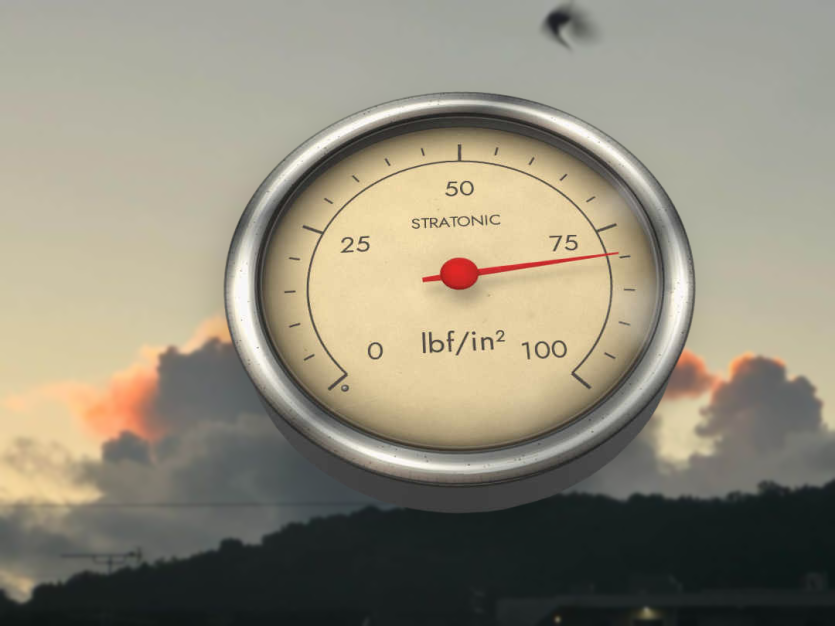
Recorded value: **80** psi
